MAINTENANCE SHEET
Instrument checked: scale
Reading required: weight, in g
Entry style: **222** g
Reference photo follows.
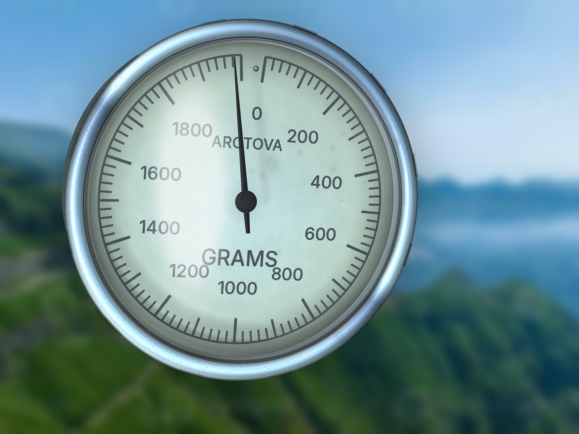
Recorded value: **1980** g
